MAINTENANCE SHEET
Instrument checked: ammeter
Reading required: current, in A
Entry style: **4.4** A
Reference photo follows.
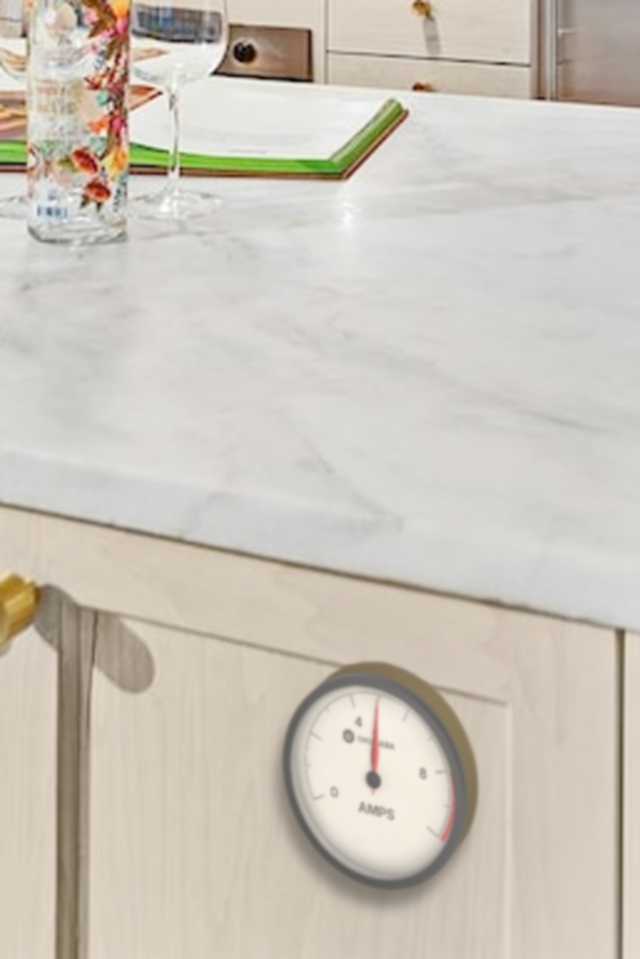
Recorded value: **5** A
